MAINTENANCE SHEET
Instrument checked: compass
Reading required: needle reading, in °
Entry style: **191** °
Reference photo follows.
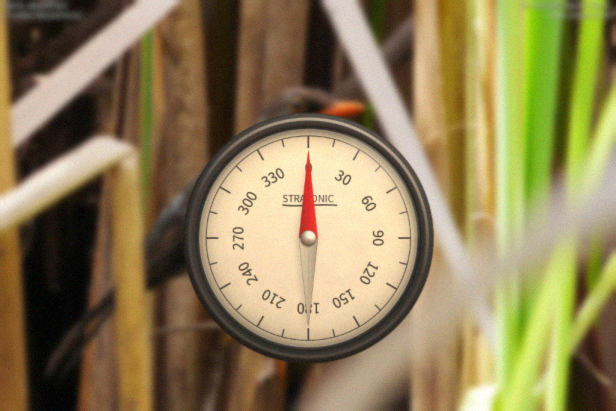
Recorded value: **0** °
